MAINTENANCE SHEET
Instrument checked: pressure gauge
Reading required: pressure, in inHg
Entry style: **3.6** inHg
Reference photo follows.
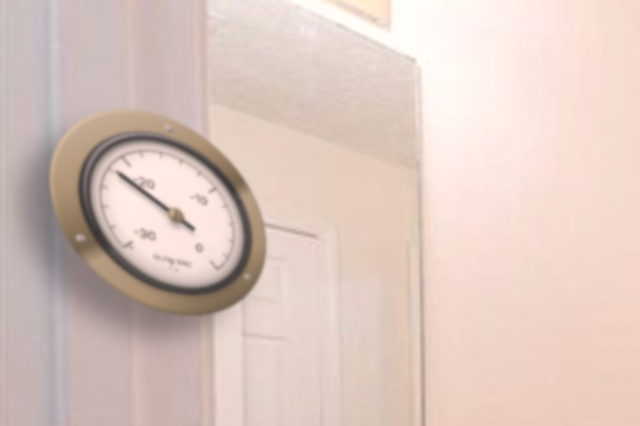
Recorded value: **-22** inHg
